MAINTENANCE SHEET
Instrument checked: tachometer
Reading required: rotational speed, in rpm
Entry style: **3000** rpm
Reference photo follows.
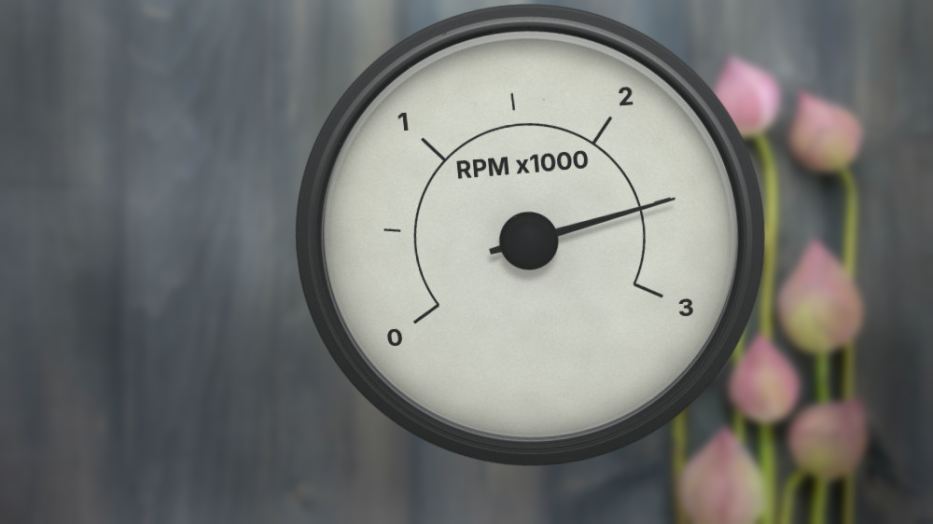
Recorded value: **2500** rpm
